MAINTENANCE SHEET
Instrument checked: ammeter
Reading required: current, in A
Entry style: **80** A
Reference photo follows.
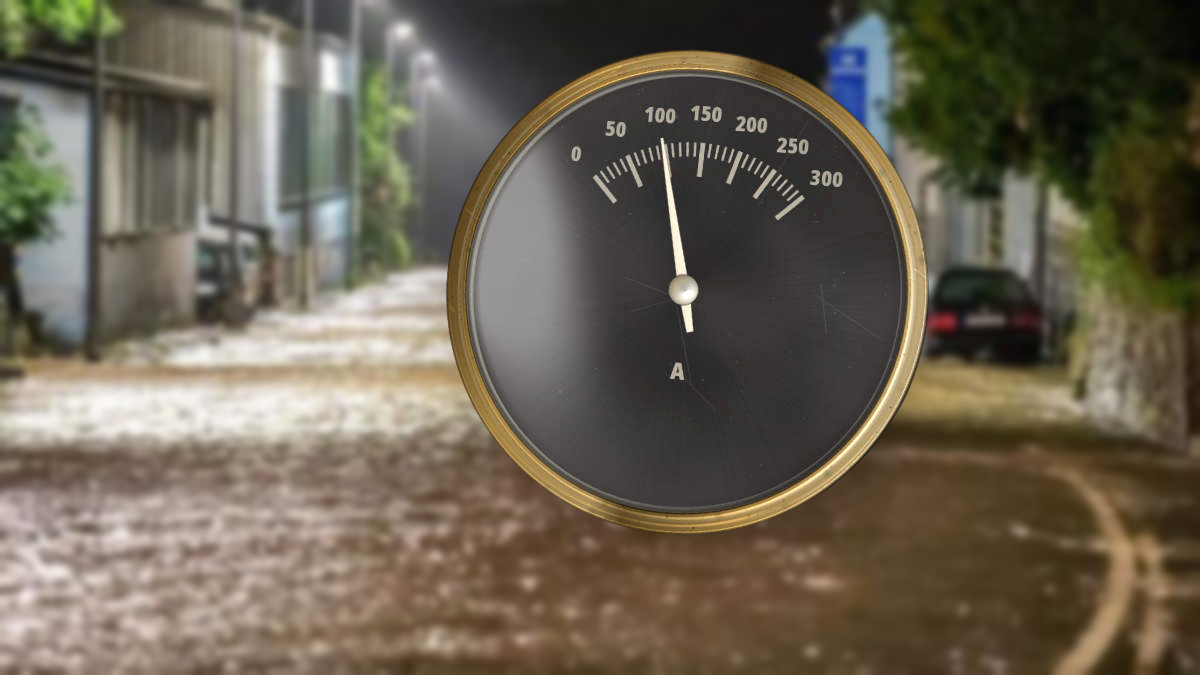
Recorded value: **100** A
